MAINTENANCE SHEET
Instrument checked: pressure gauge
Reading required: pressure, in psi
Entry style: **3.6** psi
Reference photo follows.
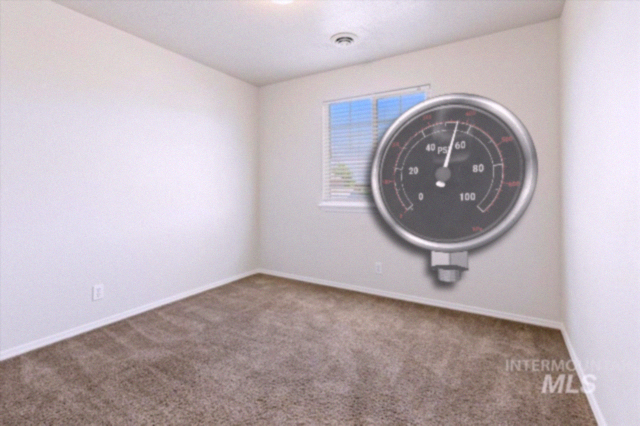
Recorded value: **55** psi
